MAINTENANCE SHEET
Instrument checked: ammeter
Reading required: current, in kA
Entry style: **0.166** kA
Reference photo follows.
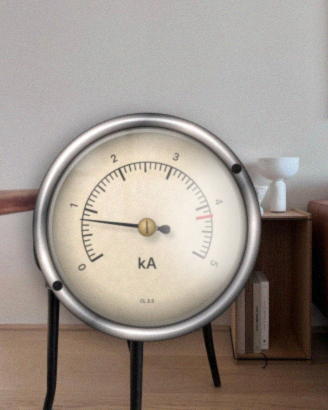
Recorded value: **0.8** kA
